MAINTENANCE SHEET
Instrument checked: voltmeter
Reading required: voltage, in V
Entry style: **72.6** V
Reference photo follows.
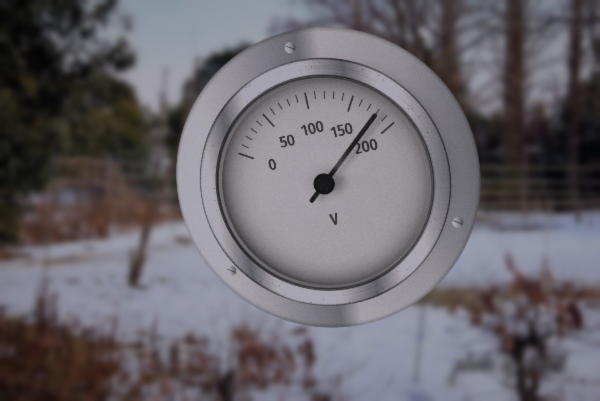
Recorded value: **180** V
